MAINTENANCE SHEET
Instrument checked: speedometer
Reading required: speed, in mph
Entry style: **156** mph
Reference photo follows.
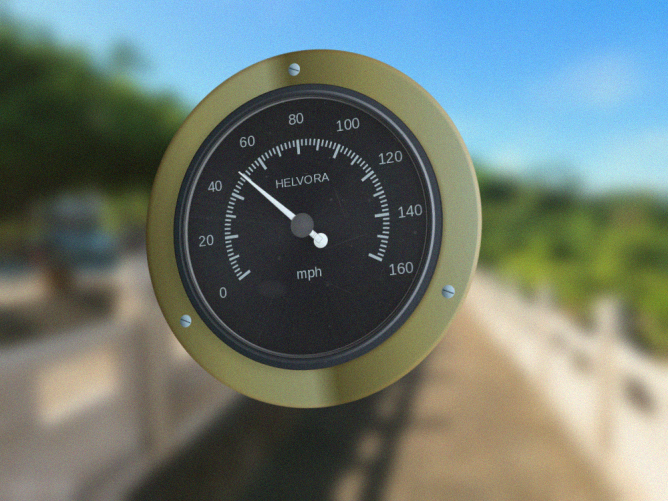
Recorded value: **50** mph
